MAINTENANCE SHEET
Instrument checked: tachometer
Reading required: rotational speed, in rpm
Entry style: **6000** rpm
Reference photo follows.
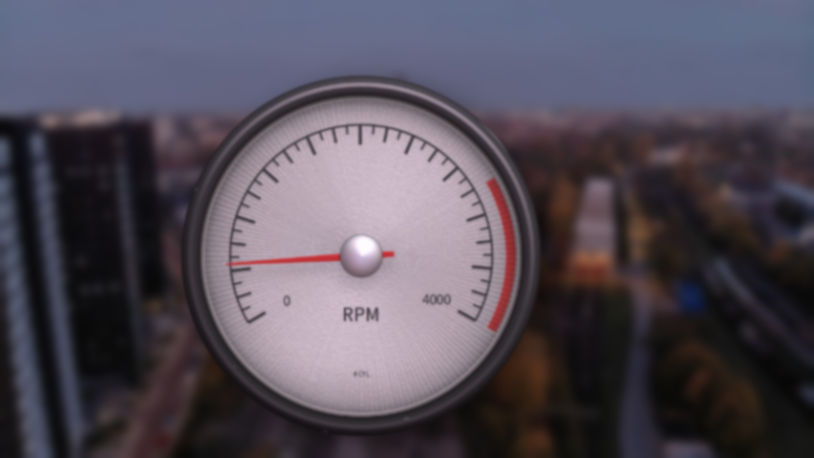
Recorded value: **450** rpm
